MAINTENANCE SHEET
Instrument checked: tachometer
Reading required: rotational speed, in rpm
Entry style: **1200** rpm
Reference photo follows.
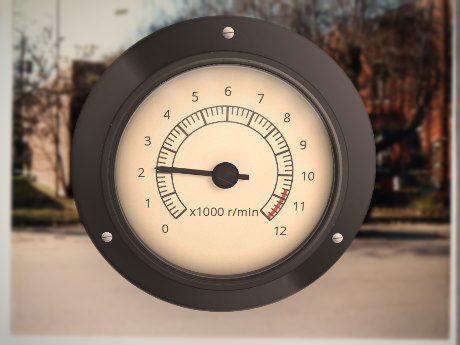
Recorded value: **2200** rpm
